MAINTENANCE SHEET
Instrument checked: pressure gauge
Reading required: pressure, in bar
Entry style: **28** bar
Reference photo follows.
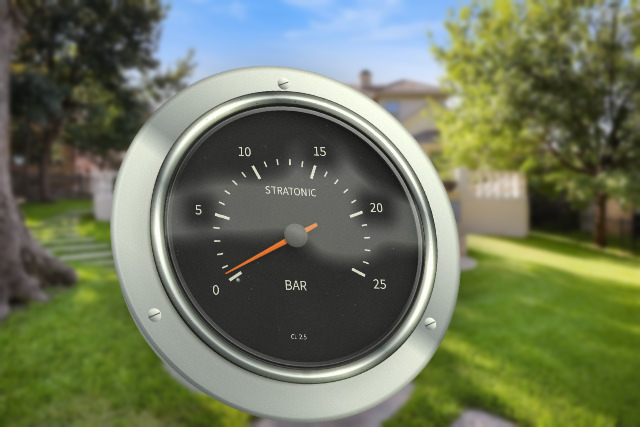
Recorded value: **0.5** bar
